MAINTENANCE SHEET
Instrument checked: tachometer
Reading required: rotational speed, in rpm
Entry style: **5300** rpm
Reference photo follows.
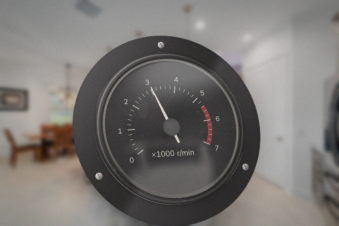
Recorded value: **3000** rpm
